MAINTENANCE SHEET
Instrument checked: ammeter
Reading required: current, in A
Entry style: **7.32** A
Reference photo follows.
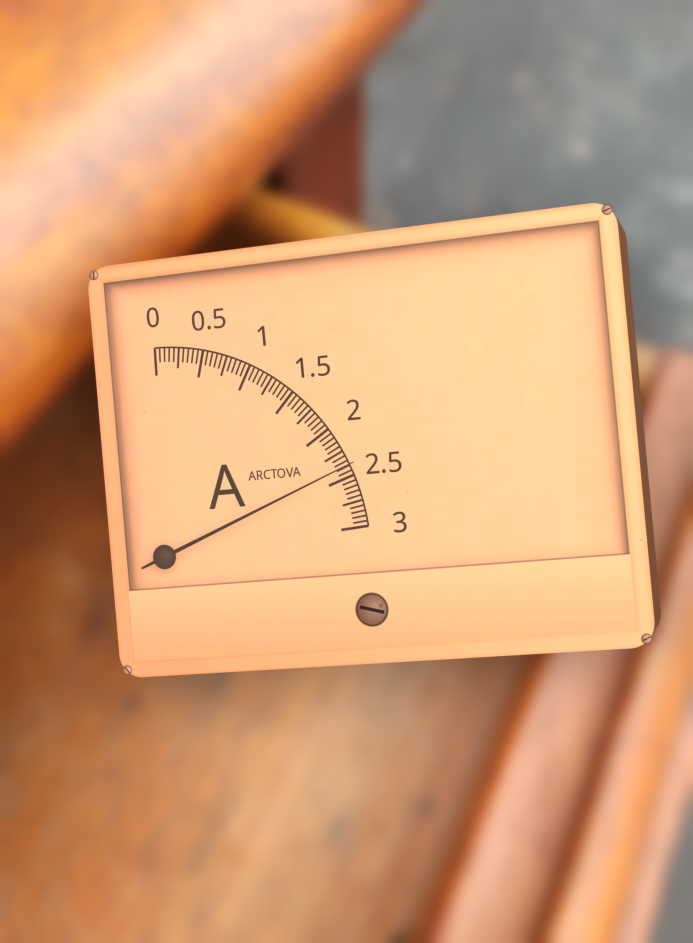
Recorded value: **2.4** A
